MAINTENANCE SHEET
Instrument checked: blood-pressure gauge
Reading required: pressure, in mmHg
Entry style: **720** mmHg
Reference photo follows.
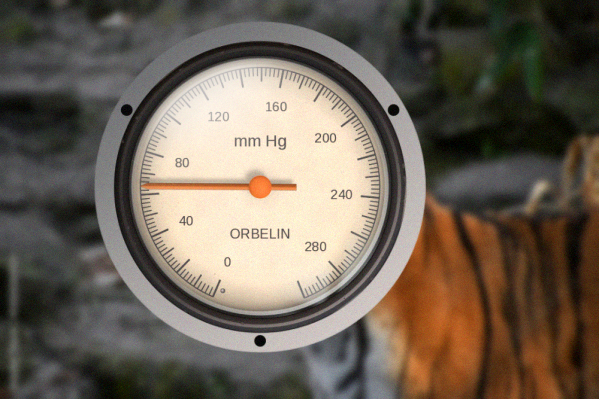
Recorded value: **64** mmHg
